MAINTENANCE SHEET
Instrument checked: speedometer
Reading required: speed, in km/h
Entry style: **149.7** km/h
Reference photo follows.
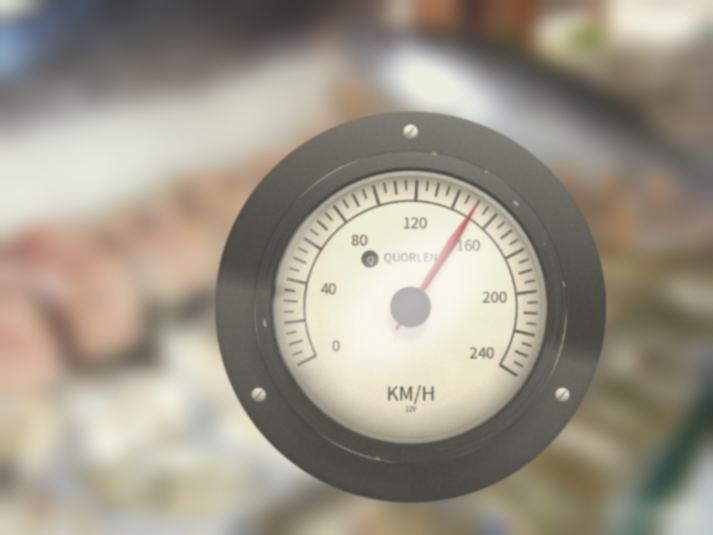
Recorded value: **150** km/h
